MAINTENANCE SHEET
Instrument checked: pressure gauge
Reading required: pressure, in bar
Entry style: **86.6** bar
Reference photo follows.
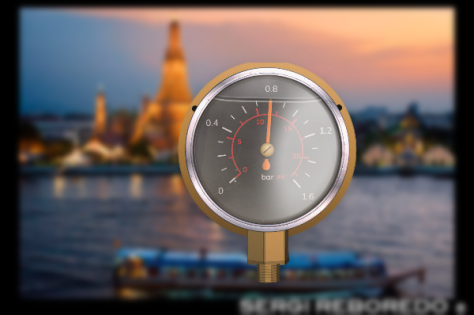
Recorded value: **0.8** bar
